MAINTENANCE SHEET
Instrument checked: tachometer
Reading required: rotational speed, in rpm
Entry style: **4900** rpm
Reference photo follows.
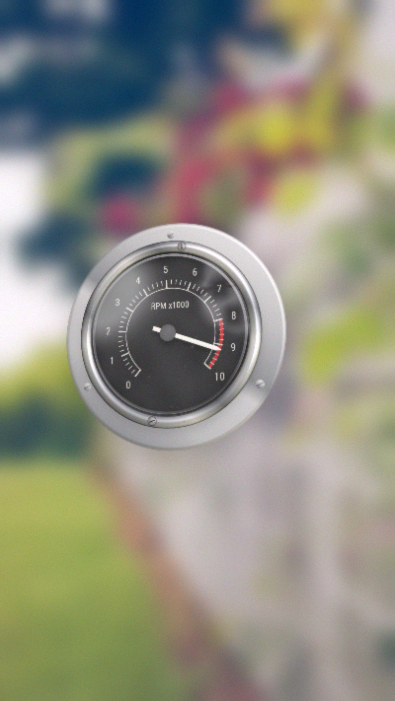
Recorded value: **9200** rpm
